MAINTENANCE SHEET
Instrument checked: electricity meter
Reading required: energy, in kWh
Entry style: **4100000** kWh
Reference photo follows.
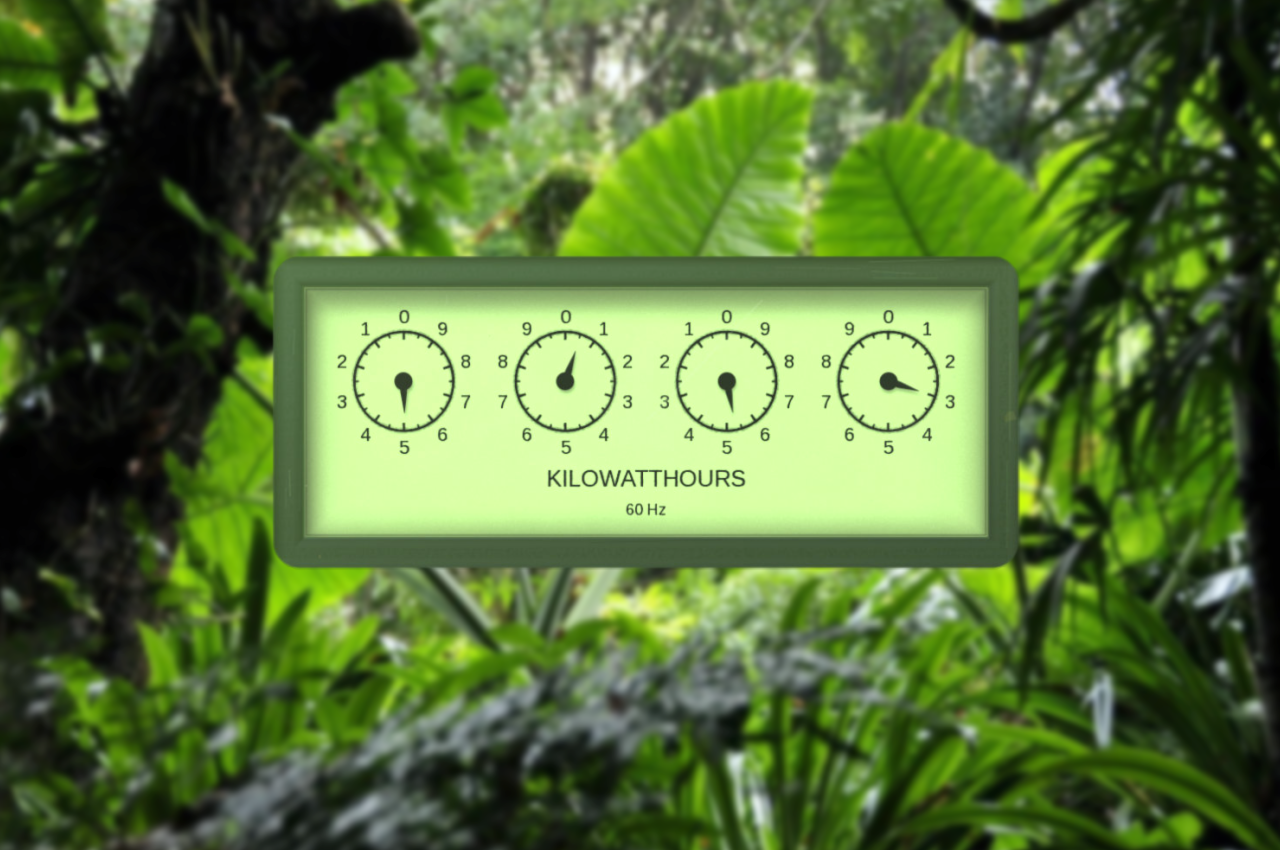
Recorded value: **5053** kWh
